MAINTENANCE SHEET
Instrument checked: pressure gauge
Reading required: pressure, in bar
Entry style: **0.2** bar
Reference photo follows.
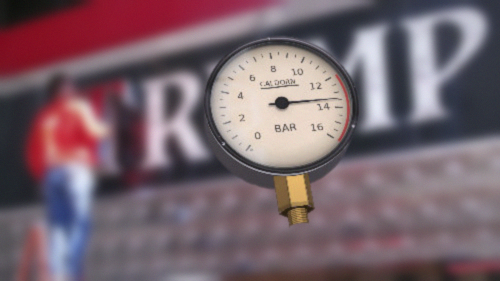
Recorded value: **13.5** bar
